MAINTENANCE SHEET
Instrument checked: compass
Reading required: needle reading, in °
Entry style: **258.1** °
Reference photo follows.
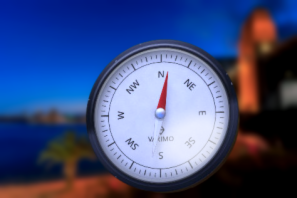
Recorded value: **10** °
